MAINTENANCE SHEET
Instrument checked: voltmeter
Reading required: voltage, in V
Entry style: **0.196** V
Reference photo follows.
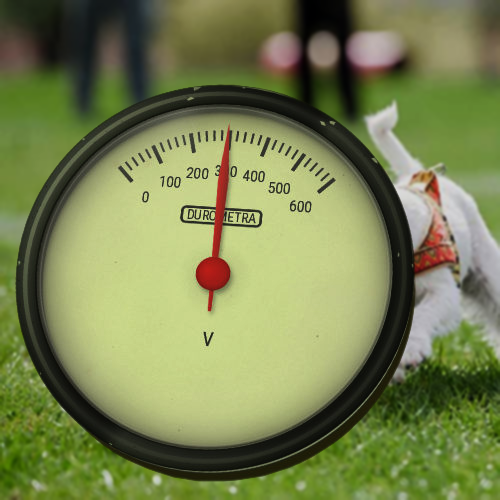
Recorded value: **300** V
